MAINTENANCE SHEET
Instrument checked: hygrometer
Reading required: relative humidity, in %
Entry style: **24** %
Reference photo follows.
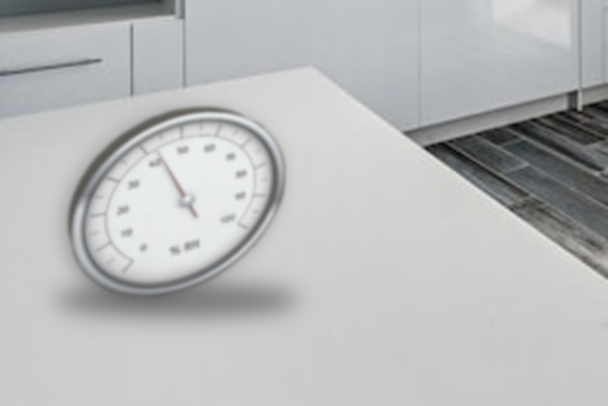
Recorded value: **42.5** %
